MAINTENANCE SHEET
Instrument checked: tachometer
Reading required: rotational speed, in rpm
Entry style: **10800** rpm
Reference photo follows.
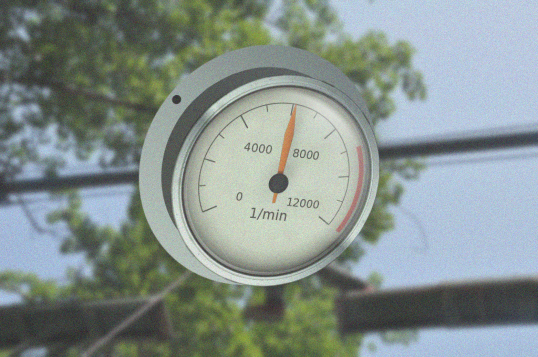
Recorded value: **6000** rpm
